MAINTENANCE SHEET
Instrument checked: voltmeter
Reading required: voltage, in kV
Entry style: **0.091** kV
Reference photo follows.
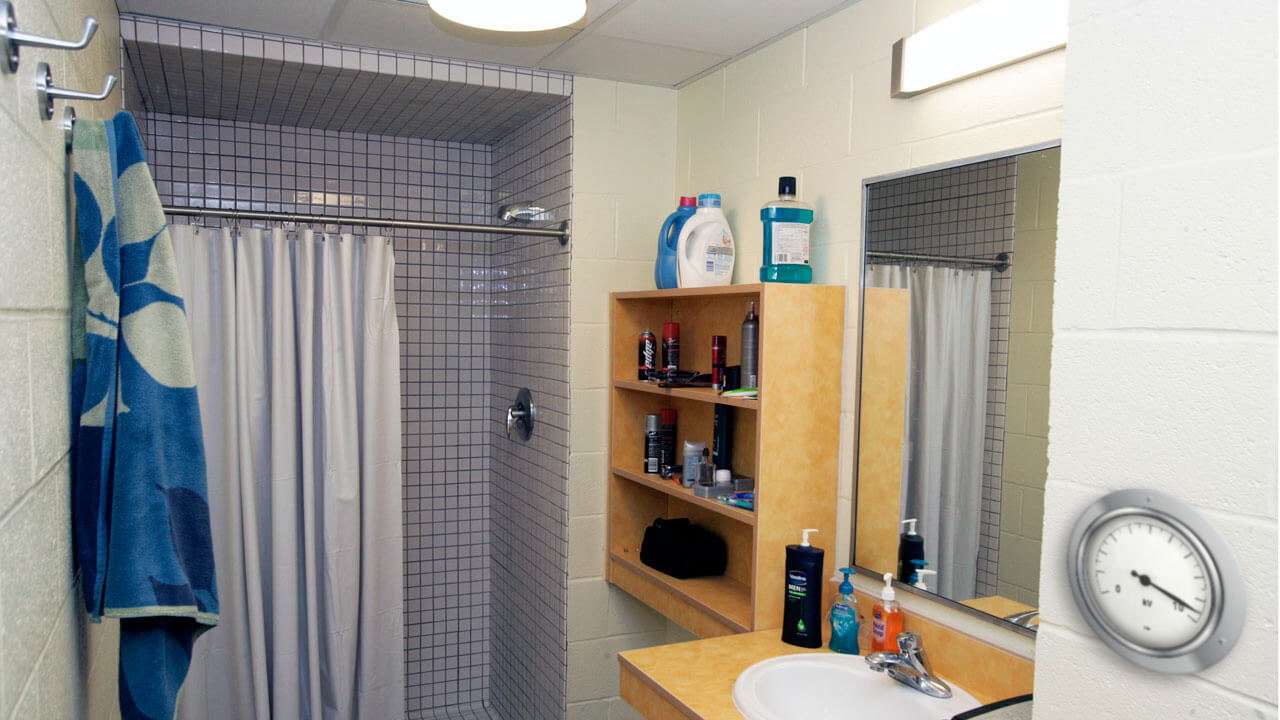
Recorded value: **9.5** kV
